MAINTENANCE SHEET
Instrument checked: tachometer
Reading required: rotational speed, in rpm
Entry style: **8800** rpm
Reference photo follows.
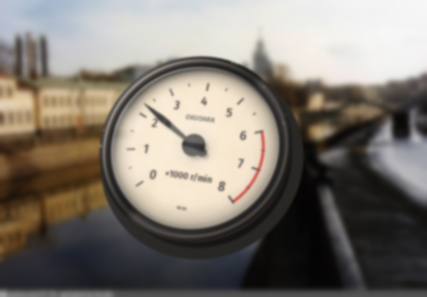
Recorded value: **2250** rpm
